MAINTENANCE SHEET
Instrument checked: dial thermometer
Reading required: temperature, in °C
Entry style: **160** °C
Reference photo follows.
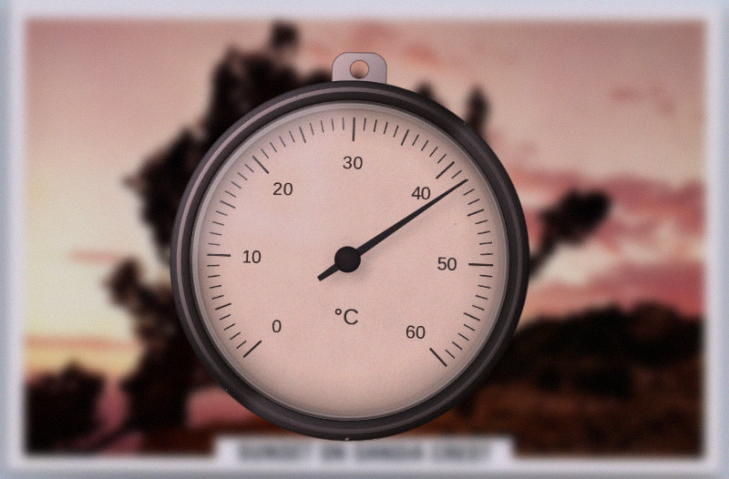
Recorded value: **42** °C
